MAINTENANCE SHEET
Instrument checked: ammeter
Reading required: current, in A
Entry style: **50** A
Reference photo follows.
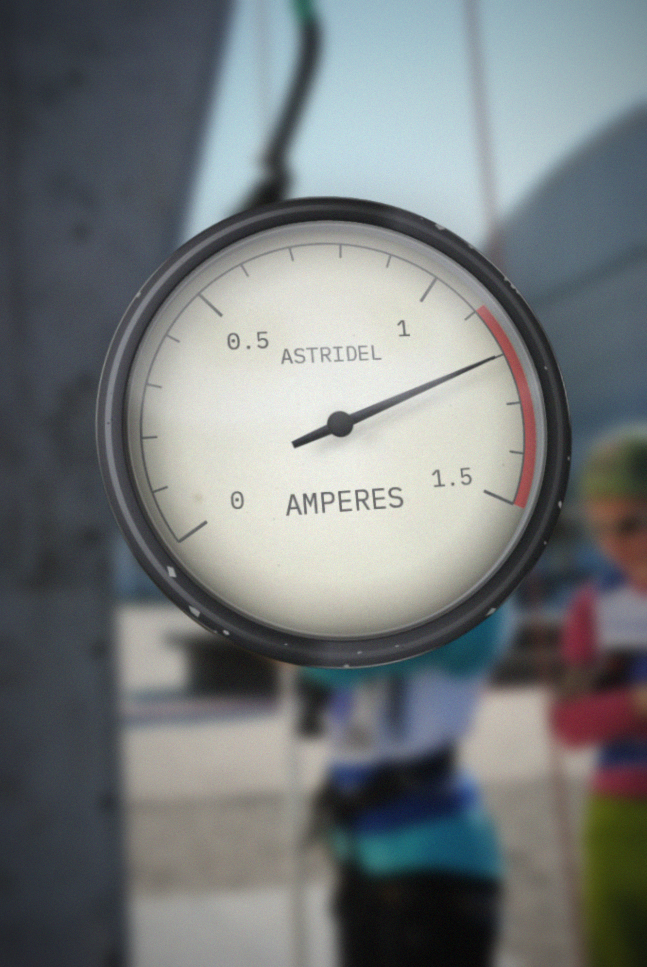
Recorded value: **1.2** A
